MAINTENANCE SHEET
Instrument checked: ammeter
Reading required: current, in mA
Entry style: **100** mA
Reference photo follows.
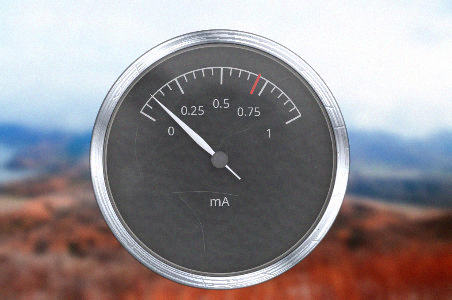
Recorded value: **0.1** mA
